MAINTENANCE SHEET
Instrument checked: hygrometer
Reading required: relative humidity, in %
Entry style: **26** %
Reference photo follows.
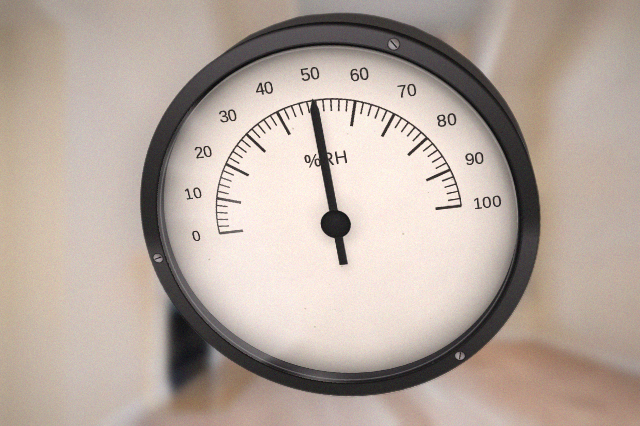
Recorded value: **50** %
